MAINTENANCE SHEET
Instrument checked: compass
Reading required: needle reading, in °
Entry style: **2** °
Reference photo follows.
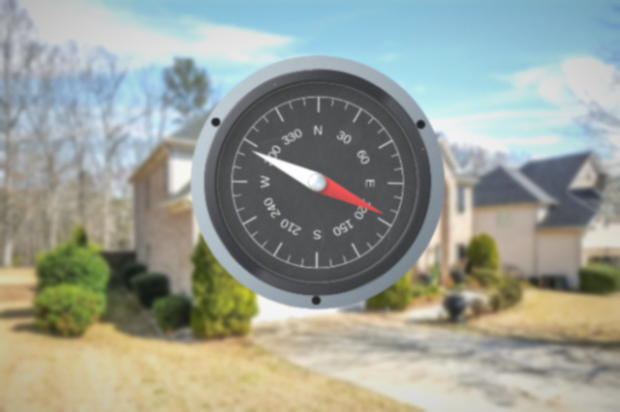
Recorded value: **115** °
